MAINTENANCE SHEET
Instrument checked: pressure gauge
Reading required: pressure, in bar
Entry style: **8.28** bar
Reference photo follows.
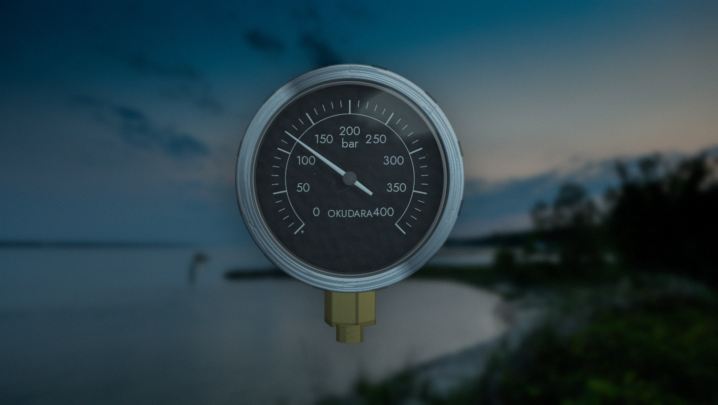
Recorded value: **120** bar
